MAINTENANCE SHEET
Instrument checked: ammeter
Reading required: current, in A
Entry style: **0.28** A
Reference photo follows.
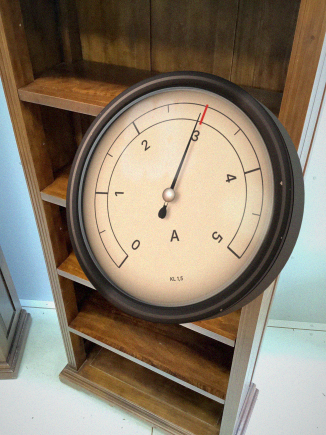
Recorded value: **3** A
